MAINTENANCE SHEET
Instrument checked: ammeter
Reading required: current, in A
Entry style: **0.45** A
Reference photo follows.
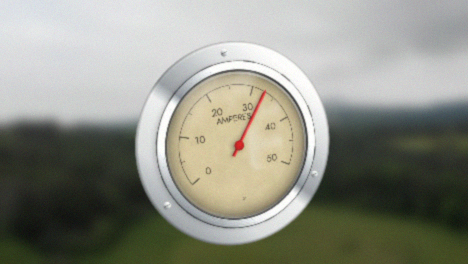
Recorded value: **32.5** A
